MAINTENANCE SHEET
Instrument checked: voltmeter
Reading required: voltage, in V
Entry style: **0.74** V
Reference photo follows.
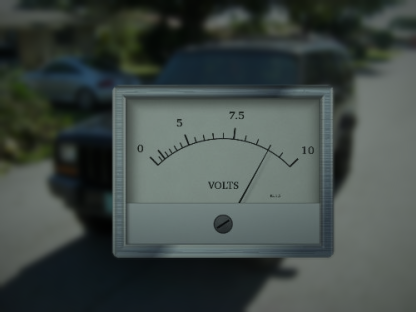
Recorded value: **9** V
